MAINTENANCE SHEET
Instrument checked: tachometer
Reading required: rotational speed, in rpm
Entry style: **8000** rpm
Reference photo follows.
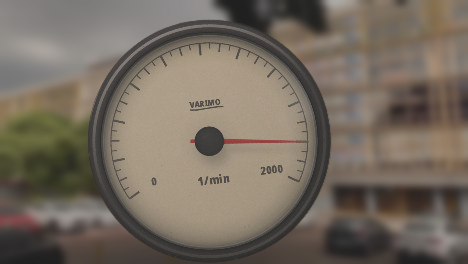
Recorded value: **1800** rpm
